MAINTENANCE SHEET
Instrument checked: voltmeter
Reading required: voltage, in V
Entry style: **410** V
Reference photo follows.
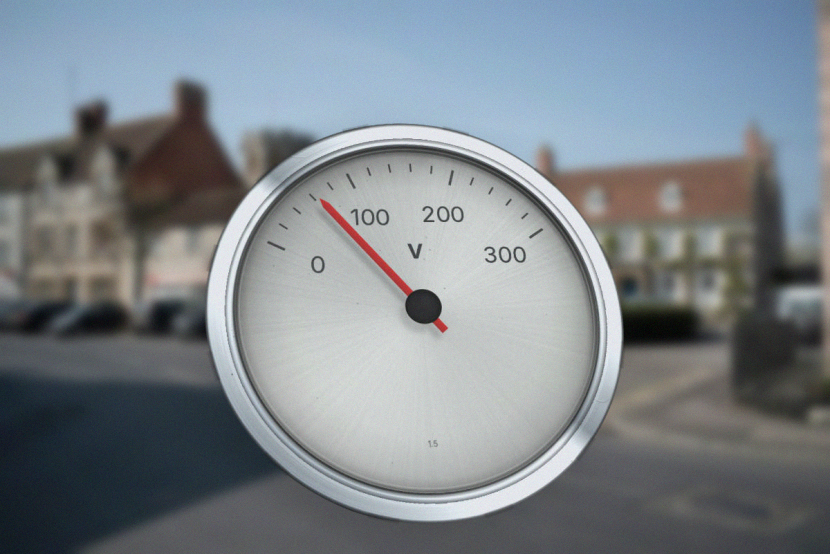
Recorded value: **60** V
